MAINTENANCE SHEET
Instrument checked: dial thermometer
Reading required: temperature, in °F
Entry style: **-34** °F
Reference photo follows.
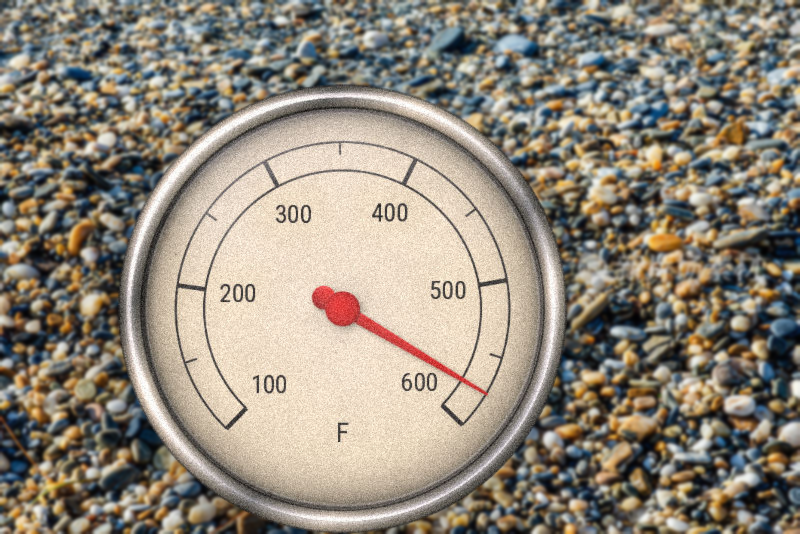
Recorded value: **575** °F
